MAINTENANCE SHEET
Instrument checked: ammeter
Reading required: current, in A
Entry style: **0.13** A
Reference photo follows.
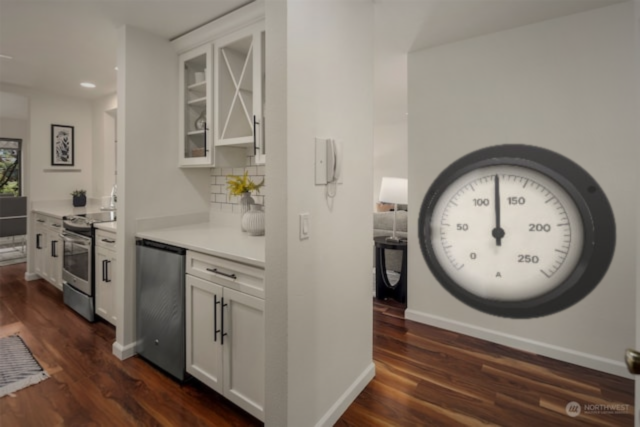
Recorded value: **125** A
